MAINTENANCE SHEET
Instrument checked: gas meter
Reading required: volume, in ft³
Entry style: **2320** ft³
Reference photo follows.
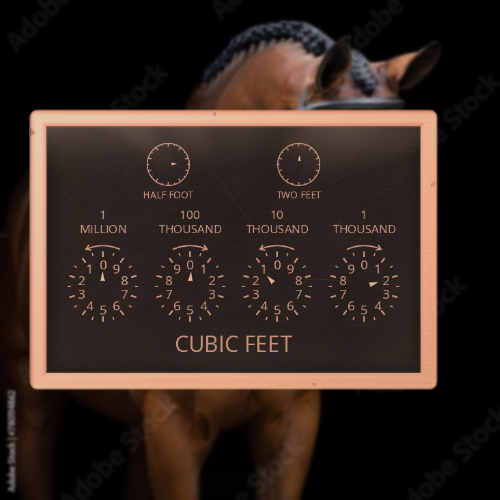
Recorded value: **1200** ft³
